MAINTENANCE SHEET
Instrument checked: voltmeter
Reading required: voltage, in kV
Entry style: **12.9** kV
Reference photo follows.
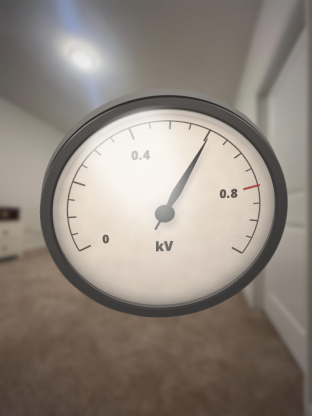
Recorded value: **0.6** kV
